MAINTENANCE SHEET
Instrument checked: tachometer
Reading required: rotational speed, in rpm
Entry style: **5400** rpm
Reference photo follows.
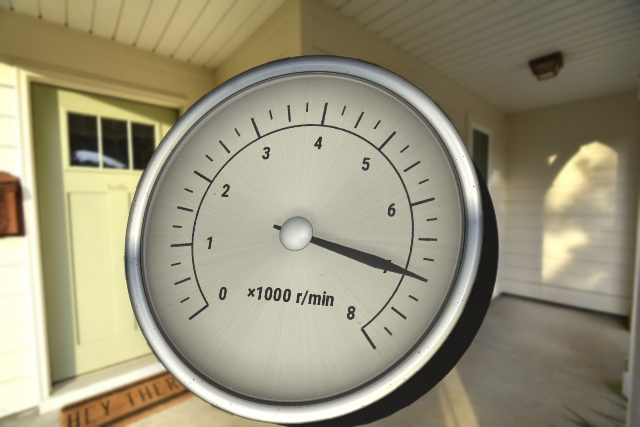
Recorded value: **7000** rpm
